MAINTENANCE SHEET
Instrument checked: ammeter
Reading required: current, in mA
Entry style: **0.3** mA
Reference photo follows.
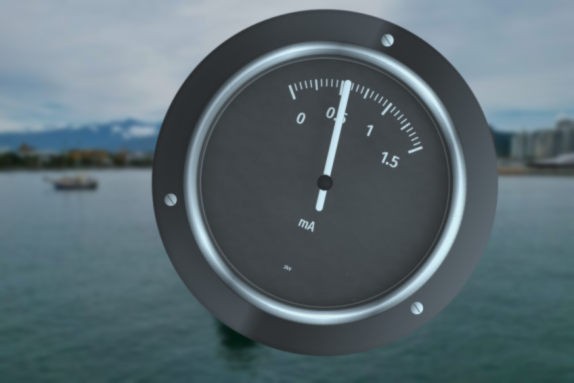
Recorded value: **0.55** mA
